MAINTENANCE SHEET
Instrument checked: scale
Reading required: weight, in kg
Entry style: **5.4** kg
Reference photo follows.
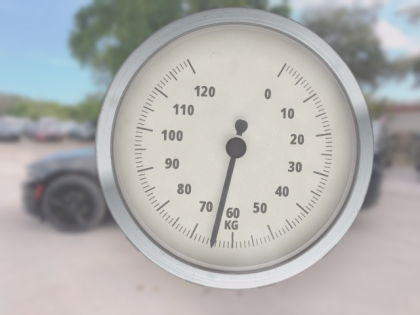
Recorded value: **65** kg
